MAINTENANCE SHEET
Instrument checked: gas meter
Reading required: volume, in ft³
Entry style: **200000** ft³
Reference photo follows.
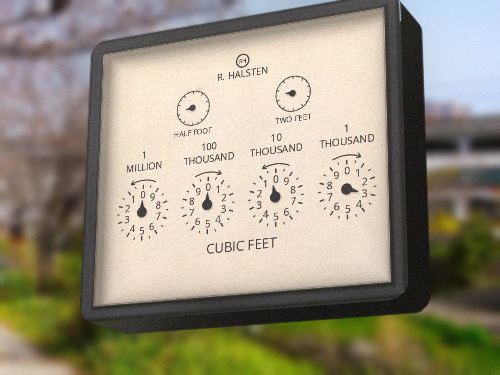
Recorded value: **300** ft³
